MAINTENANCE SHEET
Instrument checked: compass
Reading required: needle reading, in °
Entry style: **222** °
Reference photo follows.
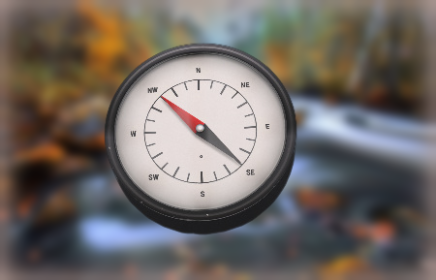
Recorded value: **315** °
